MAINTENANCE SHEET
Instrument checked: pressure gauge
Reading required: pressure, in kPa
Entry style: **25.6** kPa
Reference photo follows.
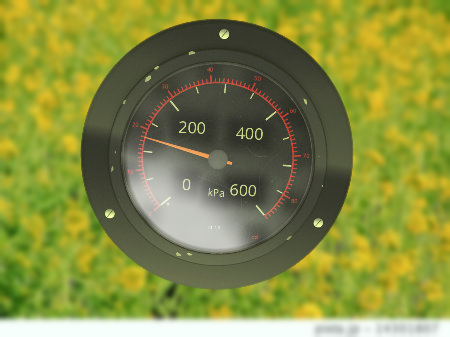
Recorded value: **125** kPa
